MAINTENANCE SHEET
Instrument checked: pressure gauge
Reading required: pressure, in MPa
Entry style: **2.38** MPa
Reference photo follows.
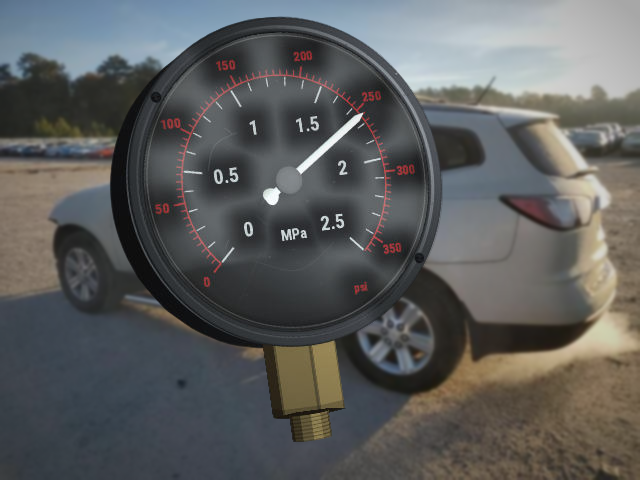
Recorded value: **1.75** MPa
